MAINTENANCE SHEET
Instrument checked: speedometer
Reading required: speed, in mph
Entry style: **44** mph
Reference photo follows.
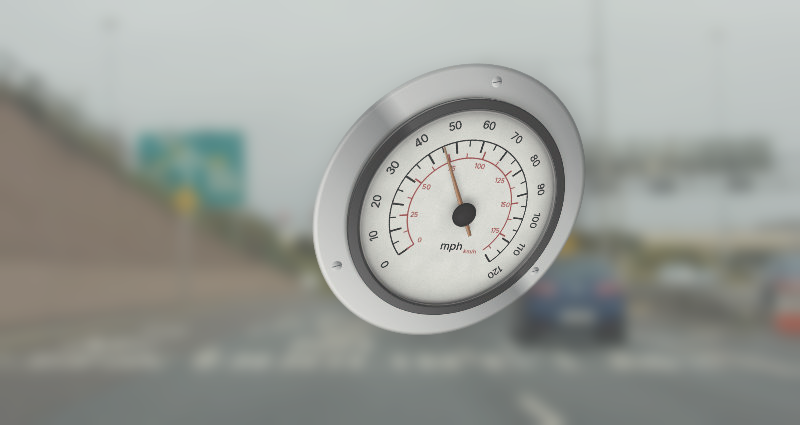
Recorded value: **45** mph
